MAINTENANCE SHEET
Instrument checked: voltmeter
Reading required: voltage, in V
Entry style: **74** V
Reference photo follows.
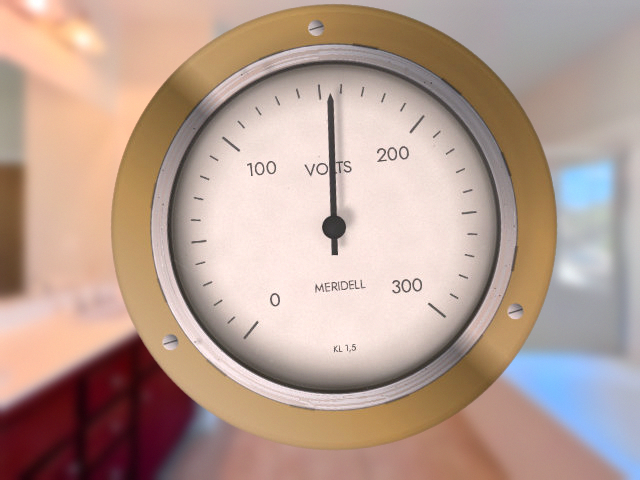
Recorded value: **155** V
